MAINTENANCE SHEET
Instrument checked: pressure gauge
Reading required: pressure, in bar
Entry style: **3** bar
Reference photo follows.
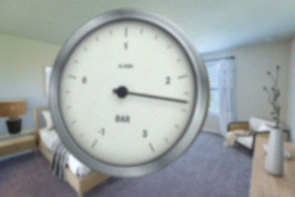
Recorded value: **2.3** bar
